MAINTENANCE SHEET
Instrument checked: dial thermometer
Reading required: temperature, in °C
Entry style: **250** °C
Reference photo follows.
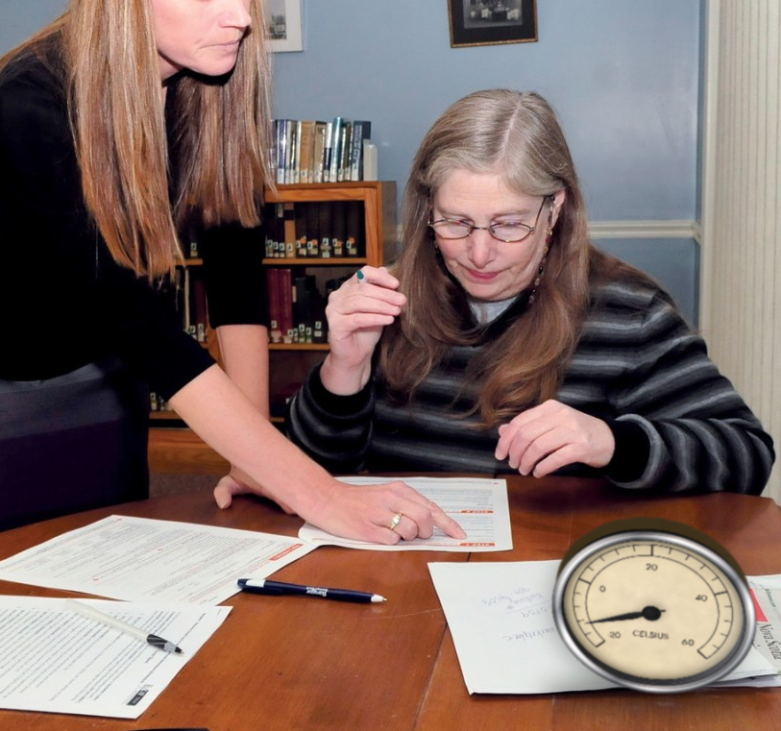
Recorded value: **-12** °C
